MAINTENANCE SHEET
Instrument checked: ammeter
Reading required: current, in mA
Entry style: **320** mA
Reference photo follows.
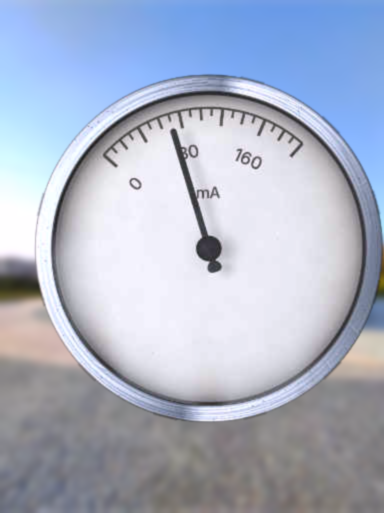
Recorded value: **70** mA
